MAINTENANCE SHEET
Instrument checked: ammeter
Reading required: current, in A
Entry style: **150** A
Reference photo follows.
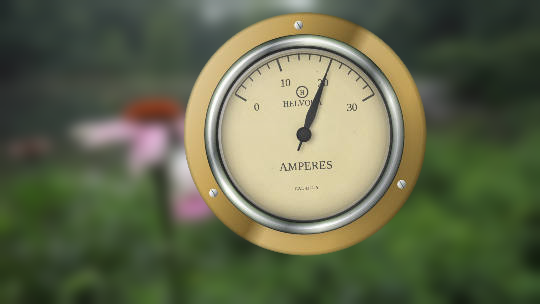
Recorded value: **20** A
